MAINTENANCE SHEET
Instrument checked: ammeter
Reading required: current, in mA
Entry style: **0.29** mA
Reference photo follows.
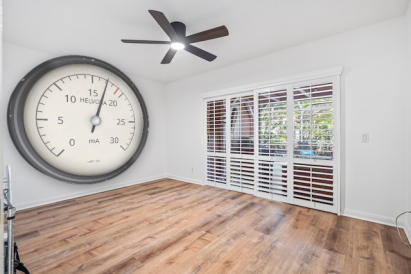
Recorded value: **17** mA
